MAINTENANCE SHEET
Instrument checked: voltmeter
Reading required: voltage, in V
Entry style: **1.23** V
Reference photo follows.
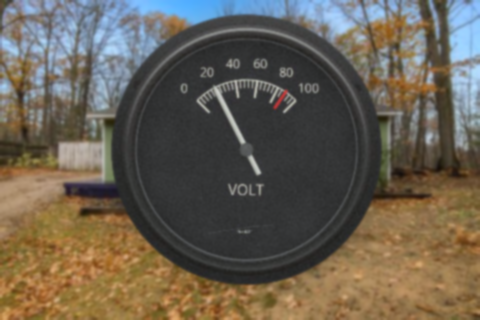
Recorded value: **20** V
